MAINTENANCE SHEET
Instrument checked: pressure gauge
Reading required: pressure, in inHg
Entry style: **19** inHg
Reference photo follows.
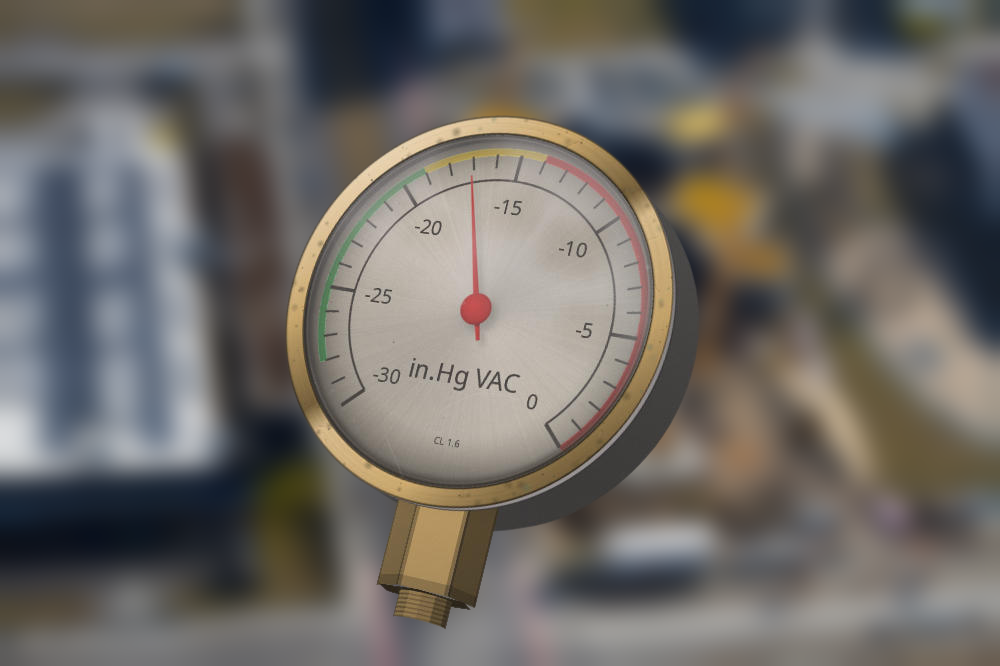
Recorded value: **-17** inHg
